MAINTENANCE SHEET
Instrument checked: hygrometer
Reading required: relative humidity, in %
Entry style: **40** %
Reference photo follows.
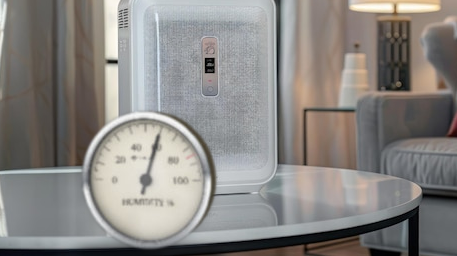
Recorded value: **60** %
